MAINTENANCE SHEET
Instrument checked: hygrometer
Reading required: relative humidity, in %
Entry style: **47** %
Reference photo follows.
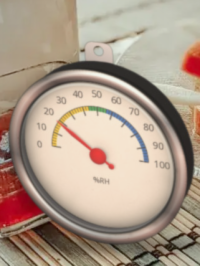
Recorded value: **20** %
